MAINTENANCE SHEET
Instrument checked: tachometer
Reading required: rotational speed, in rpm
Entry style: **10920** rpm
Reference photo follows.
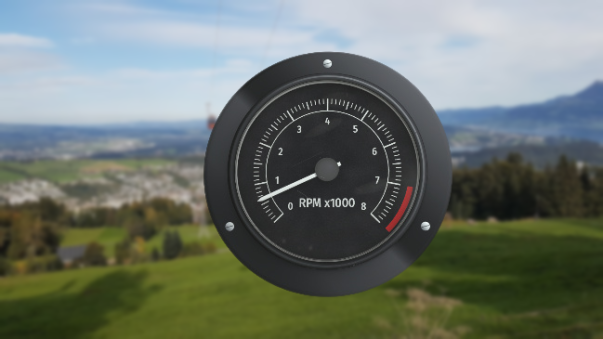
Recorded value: **600** rpm
